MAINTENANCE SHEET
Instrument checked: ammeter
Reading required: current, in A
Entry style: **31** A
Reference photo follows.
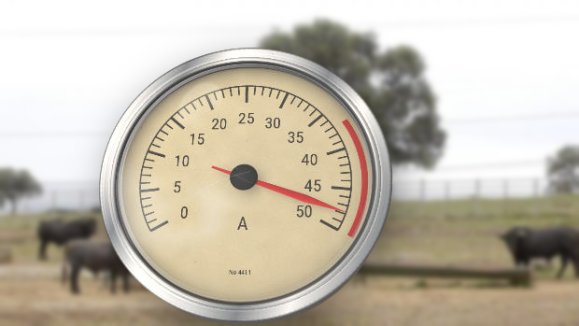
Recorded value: **48** A
